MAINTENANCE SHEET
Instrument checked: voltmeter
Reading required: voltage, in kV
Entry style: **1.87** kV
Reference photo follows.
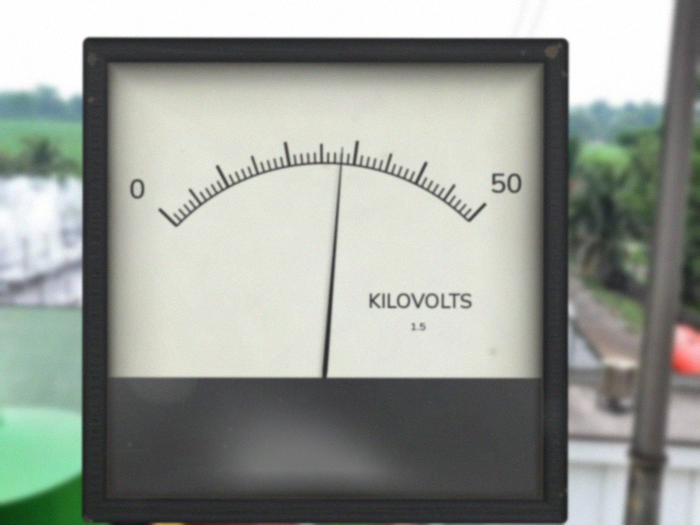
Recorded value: **28** kV
